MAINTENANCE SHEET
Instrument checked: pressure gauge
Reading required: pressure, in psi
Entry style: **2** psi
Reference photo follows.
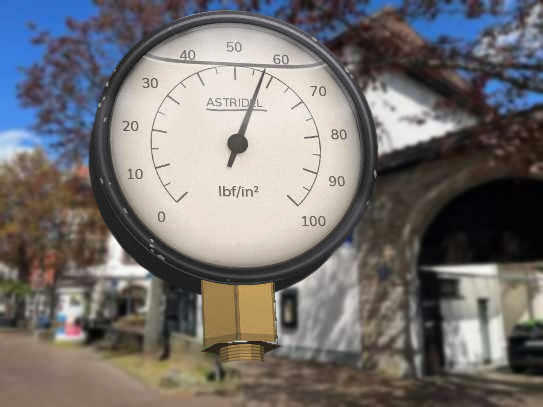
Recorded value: **57.5** psi
